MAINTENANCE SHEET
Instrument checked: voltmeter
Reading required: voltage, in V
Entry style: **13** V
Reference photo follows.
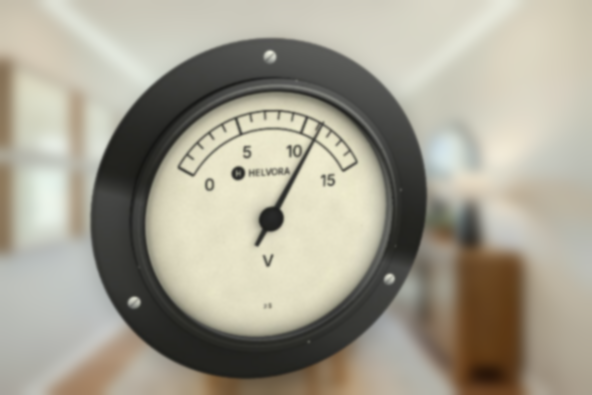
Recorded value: **11** V
